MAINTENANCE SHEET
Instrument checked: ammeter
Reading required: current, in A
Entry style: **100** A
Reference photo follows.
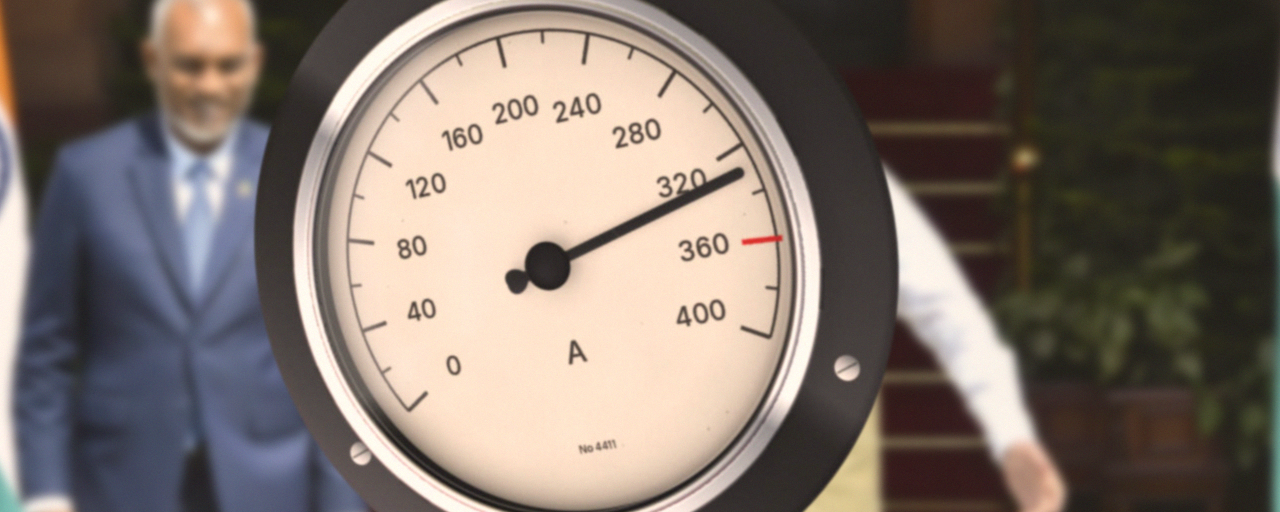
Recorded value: **330** A
